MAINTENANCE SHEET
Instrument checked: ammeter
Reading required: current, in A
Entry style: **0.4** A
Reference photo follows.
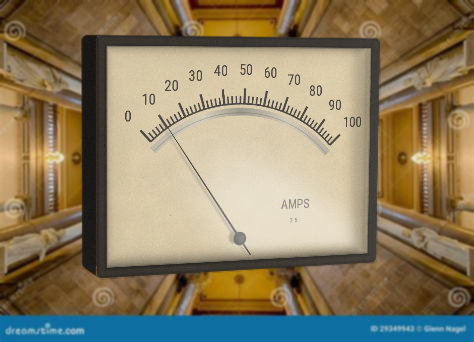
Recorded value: **10** A
